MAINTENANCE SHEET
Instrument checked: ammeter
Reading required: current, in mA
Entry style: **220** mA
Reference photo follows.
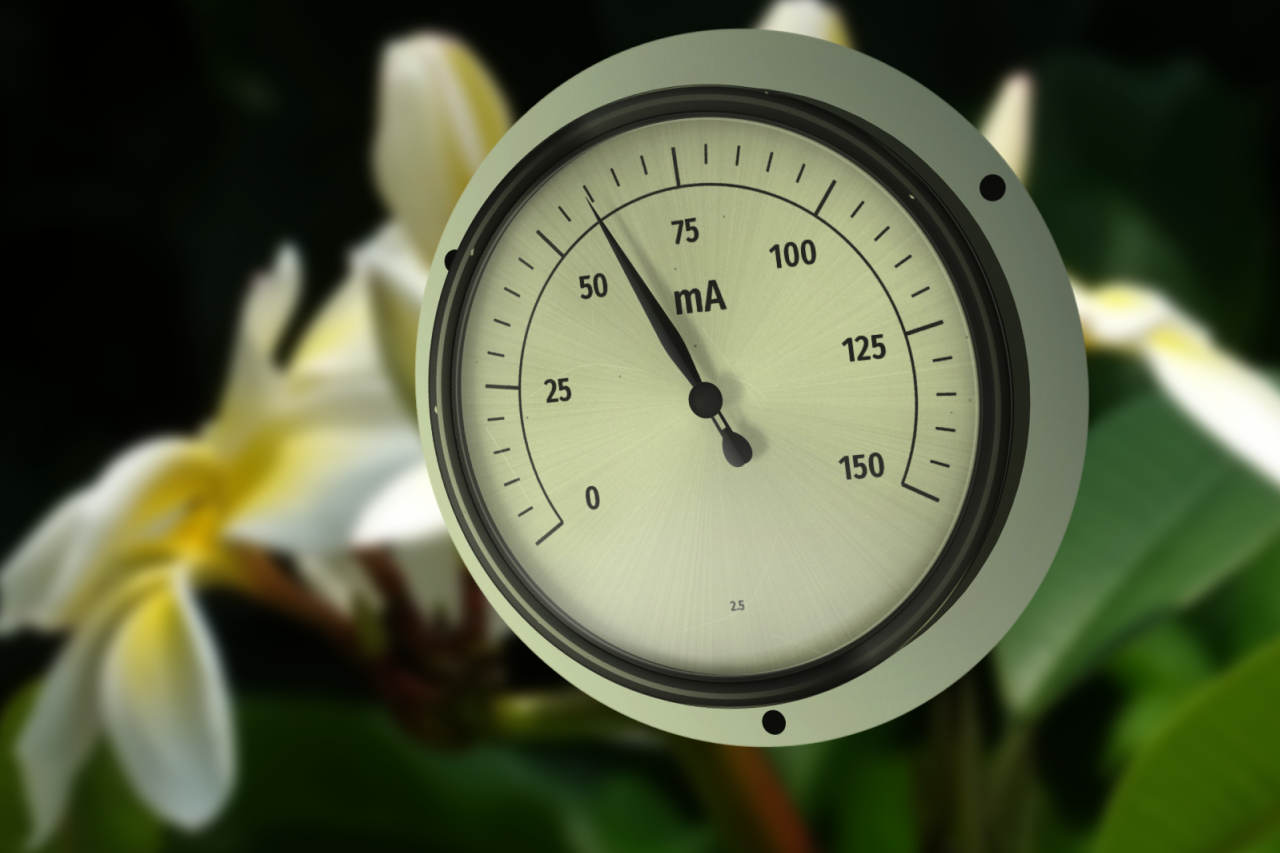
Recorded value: **60** mA
